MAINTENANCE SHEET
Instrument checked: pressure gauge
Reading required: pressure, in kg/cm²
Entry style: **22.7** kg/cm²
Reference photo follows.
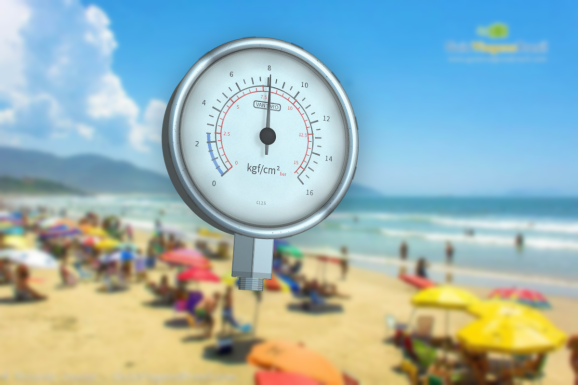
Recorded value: **8** kg/cm²
